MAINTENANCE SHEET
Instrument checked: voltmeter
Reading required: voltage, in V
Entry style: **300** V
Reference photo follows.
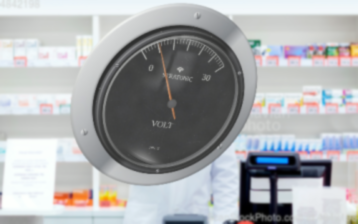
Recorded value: **5** V
